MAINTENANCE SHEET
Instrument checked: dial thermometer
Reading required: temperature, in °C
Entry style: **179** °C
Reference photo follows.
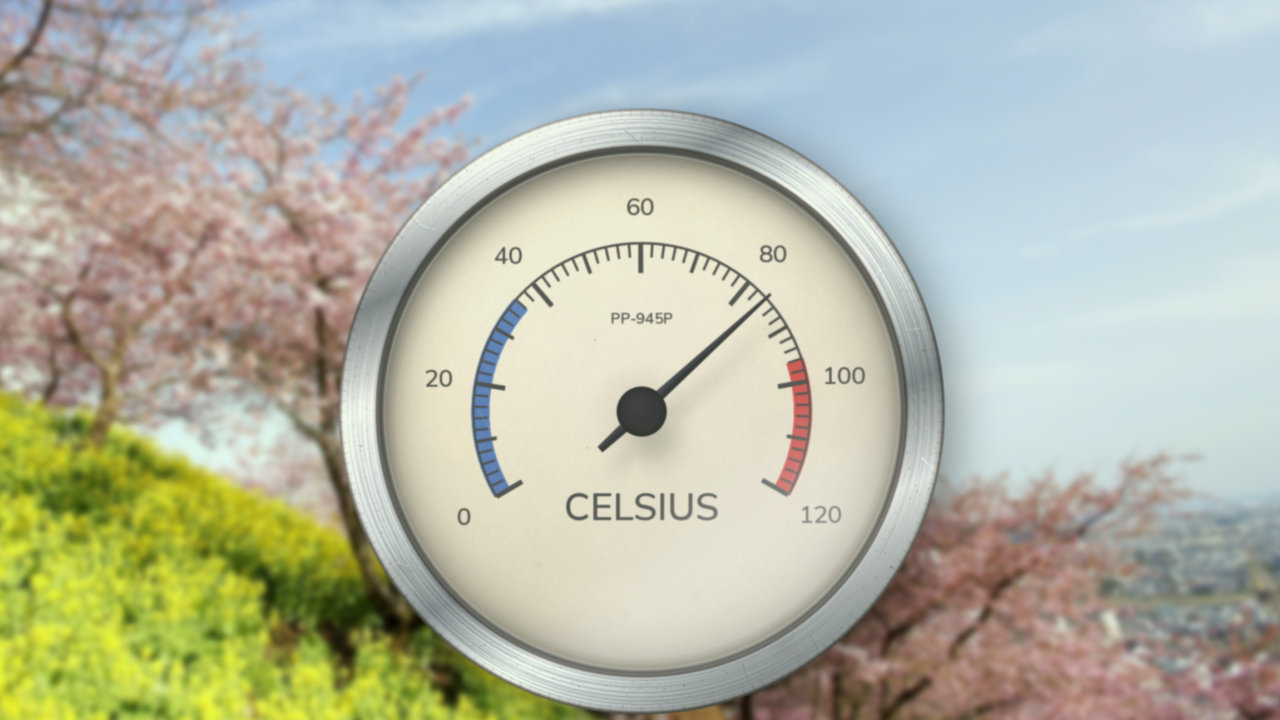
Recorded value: **84** °C
